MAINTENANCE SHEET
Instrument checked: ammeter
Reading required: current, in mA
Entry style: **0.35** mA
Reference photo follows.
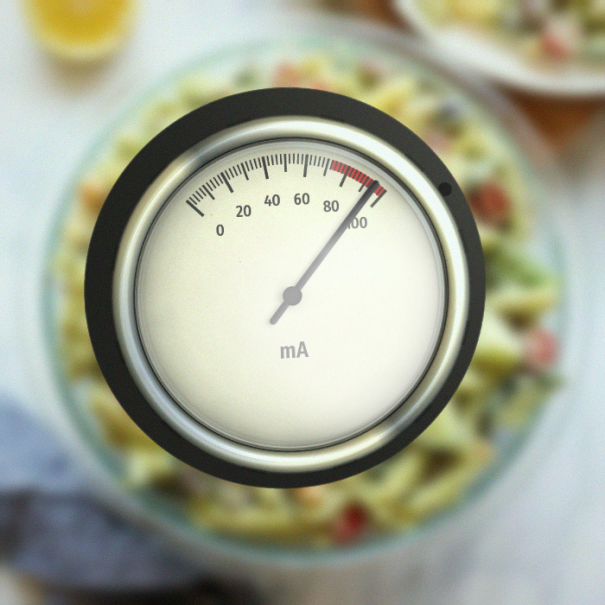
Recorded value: **94** mA
